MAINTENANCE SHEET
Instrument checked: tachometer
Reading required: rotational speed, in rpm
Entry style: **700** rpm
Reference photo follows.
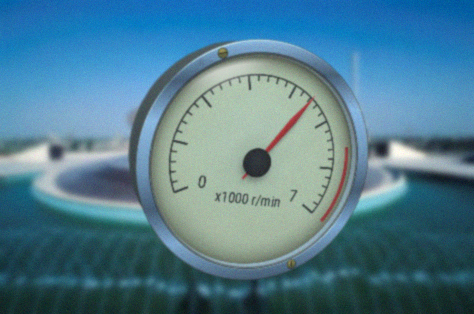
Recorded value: **4400** rpm
